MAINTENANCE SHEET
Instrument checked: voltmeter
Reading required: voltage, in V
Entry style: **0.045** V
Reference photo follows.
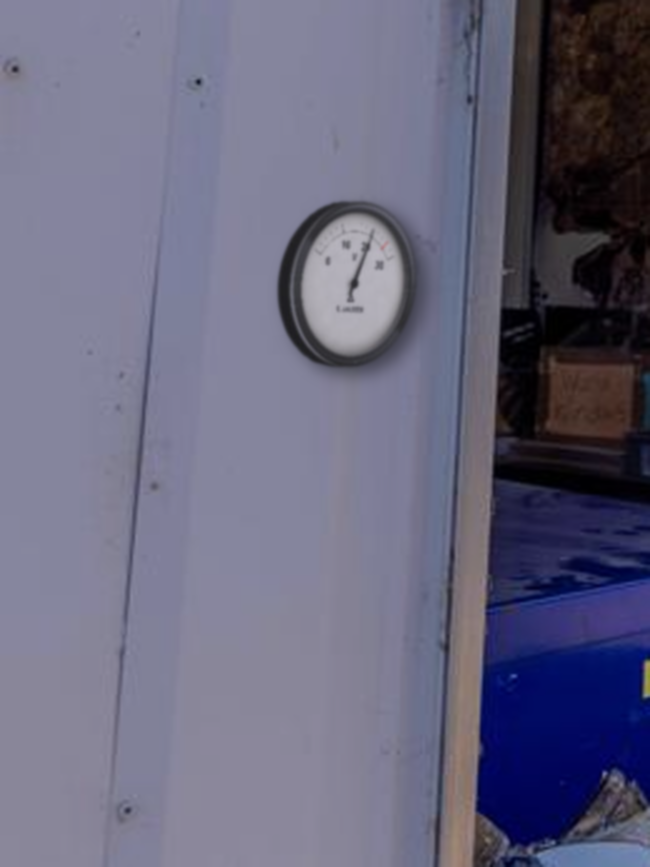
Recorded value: **20** V
